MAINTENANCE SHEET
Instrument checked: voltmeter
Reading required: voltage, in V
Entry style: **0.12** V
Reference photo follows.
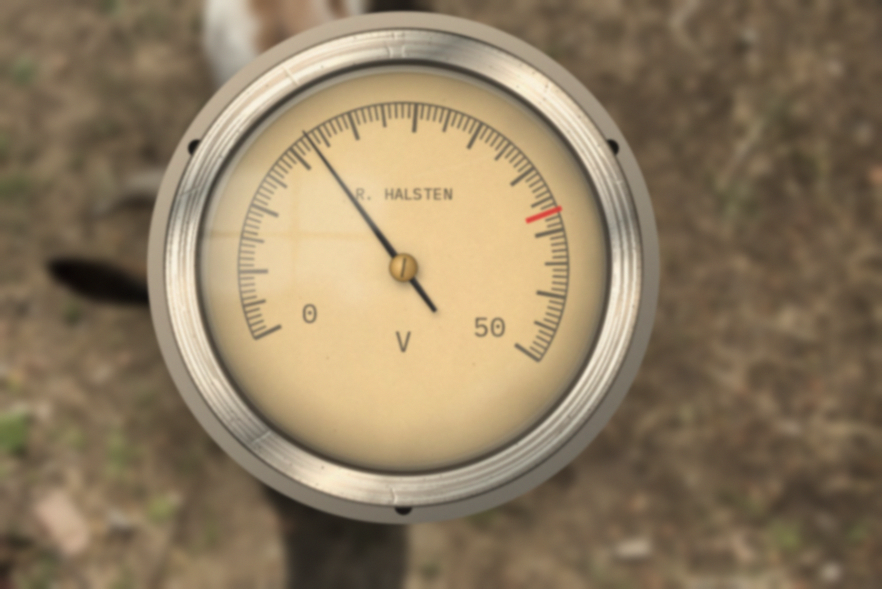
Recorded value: **16.5** V
